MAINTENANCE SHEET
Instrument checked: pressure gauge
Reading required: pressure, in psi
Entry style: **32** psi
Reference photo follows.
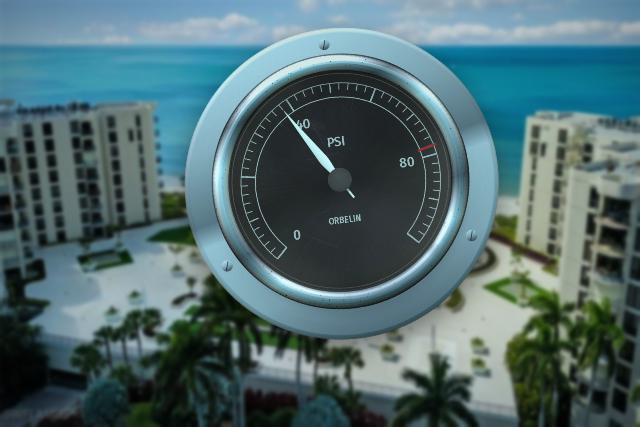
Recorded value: **38** psi
